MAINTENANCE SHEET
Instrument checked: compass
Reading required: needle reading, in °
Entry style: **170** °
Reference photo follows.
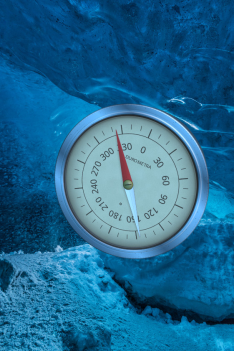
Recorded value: **325** °
